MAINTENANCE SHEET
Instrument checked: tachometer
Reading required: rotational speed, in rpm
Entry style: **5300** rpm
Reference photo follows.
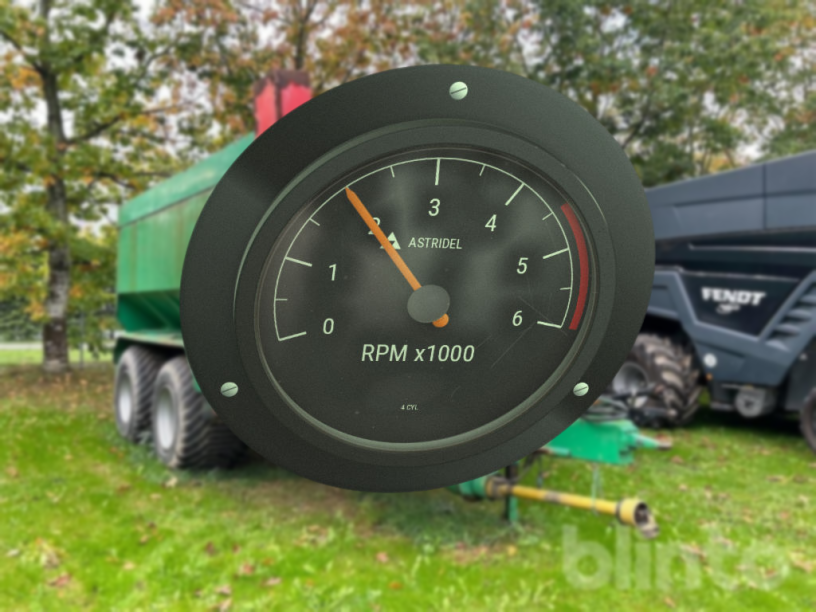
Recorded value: **2000** rpm
